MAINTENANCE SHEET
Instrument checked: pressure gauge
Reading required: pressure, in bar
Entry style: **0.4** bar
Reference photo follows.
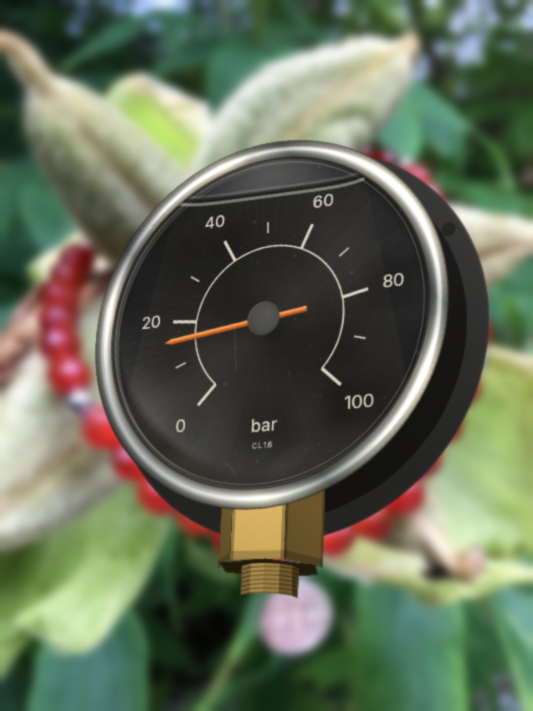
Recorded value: **15** bar
